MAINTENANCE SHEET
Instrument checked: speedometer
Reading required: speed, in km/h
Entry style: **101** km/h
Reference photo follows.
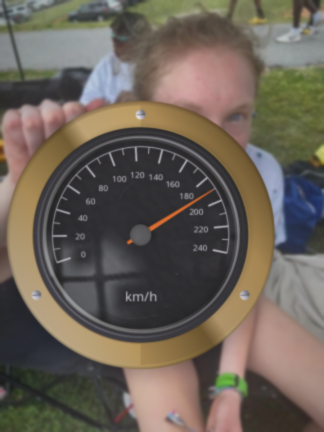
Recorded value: **190** km/h
